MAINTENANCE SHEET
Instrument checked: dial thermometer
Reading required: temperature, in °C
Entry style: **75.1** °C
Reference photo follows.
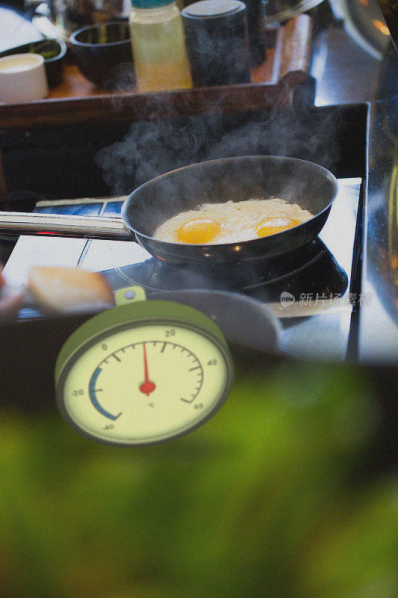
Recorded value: **12** °C
